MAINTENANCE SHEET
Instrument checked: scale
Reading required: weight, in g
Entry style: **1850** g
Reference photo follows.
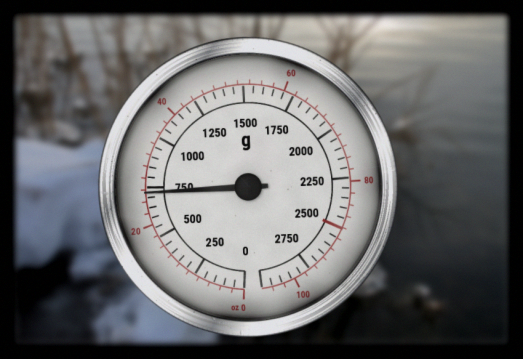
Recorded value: **725** g
